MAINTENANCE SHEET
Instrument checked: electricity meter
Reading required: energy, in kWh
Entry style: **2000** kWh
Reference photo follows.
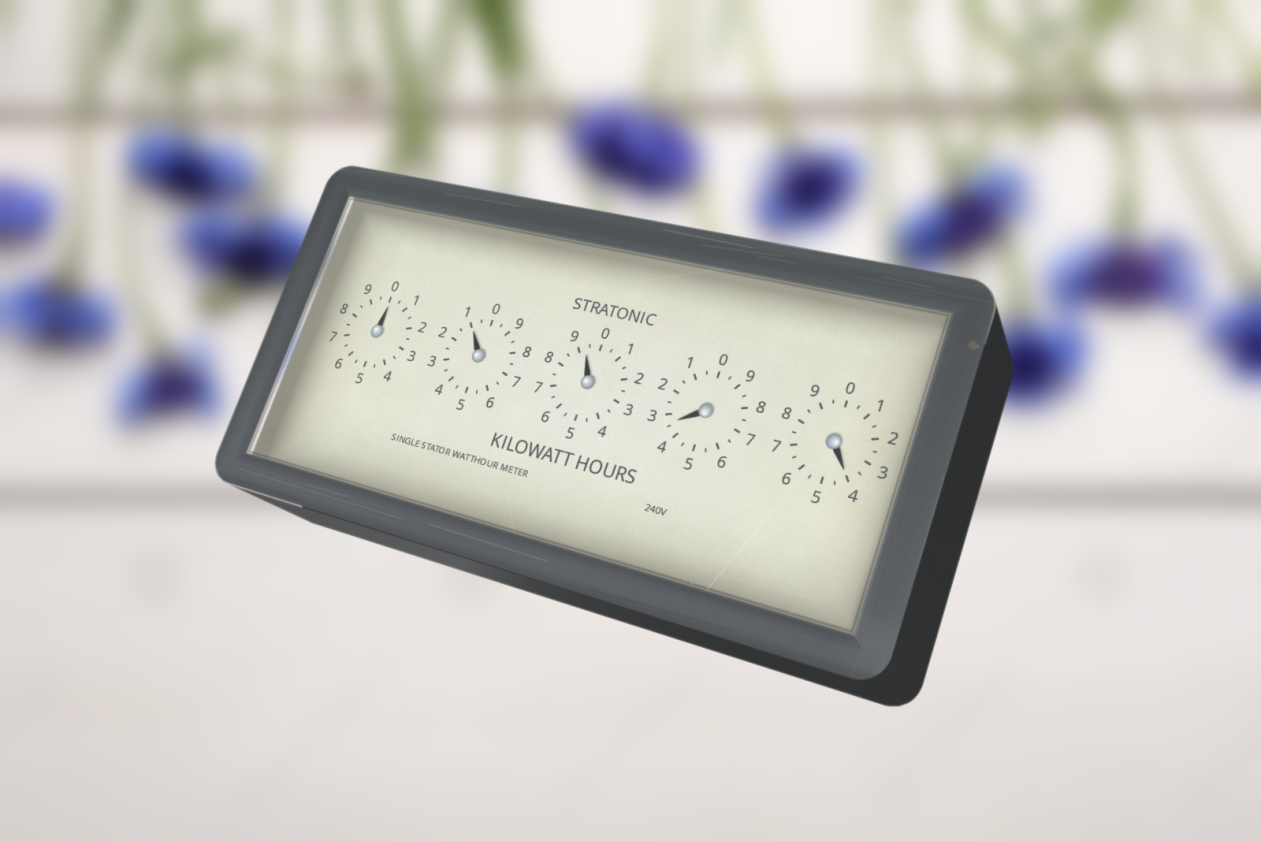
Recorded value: **934** kWh
